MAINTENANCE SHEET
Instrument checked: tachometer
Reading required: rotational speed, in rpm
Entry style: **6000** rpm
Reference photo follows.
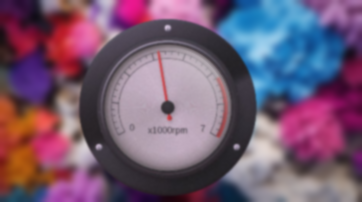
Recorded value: **3200** rpm
